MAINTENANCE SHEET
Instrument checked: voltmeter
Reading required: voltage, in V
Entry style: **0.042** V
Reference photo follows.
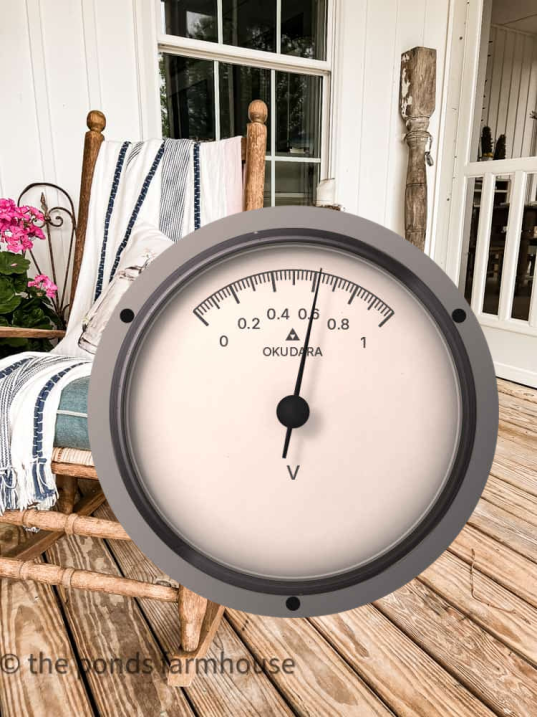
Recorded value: **0.62** V
